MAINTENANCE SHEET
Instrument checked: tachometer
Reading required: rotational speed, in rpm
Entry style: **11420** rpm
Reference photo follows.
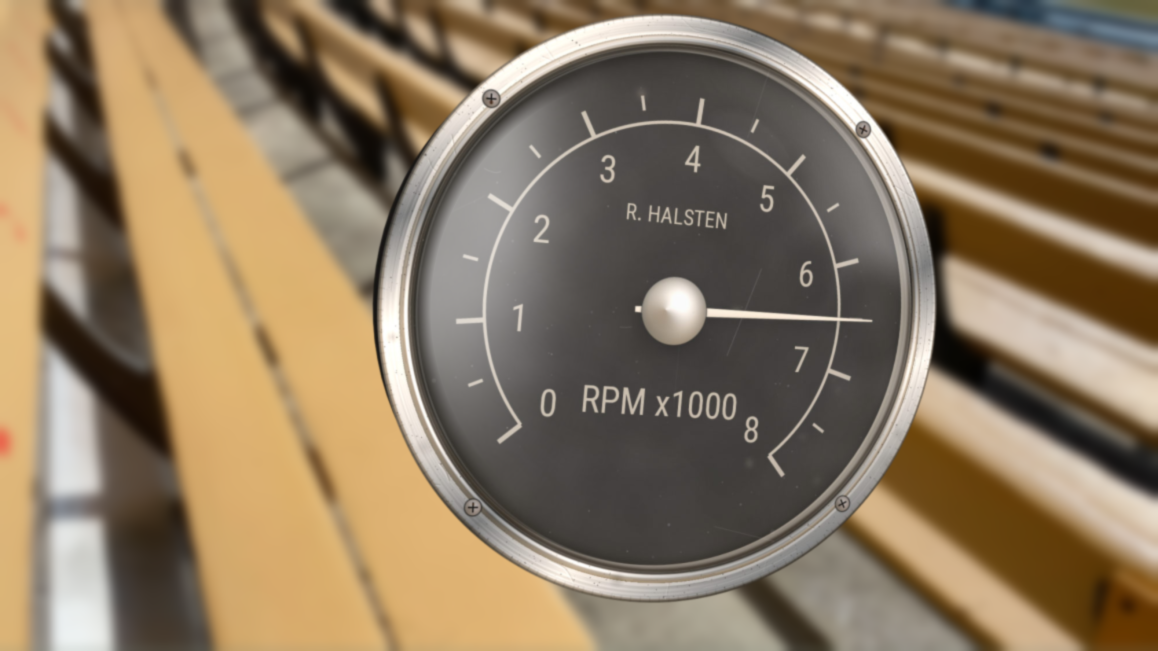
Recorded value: **6500** rpm
